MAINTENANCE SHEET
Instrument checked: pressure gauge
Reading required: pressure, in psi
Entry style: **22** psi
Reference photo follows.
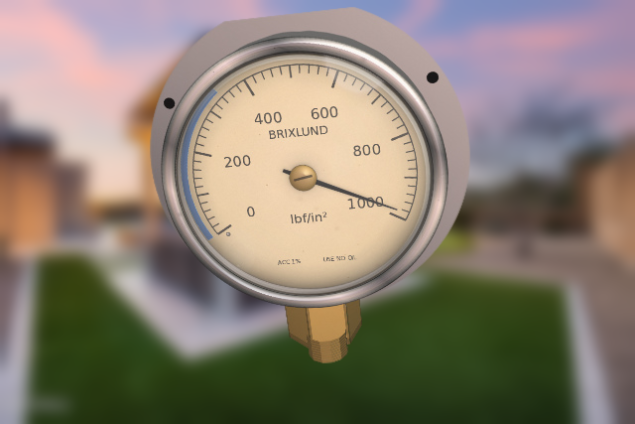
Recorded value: **980** psi
